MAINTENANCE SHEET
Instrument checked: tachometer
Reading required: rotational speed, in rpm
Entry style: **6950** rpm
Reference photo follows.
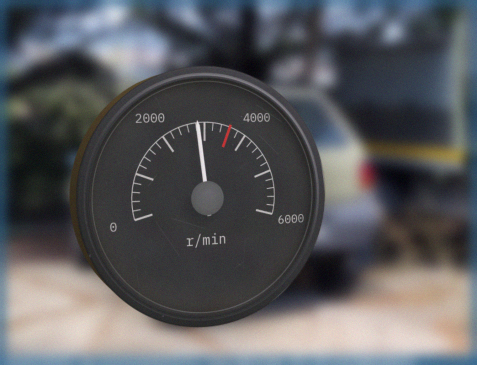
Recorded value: **2800** rpm
